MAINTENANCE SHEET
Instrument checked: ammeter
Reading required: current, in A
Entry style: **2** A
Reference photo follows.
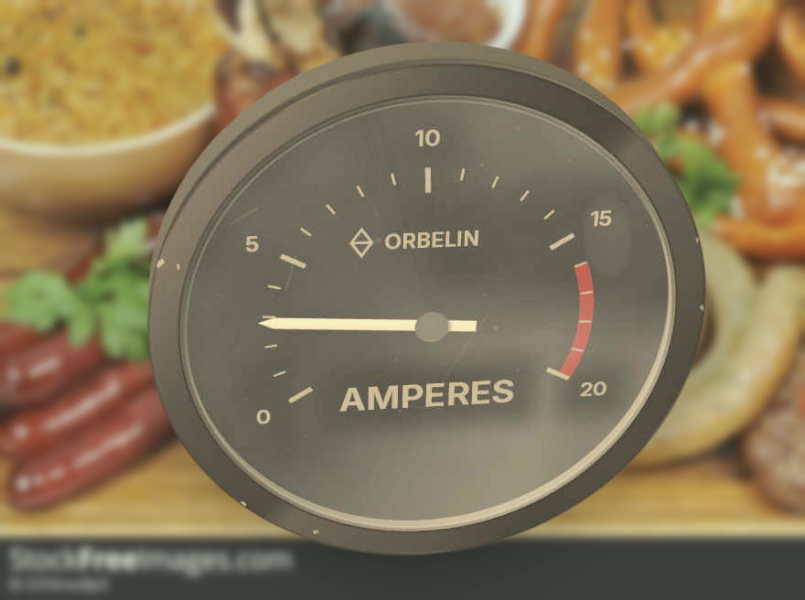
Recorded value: **3** A
